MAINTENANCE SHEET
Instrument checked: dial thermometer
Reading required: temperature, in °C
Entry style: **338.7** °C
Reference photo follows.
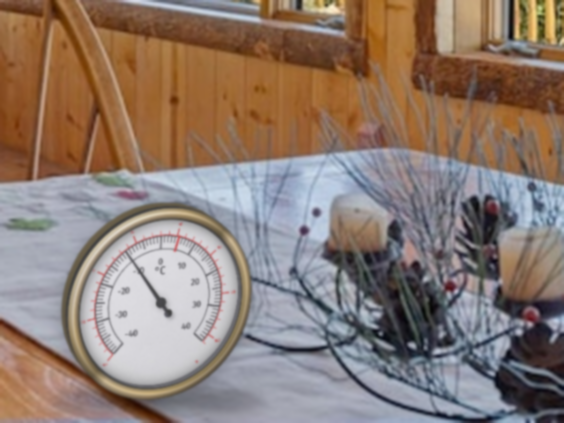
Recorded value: **-10** °C
